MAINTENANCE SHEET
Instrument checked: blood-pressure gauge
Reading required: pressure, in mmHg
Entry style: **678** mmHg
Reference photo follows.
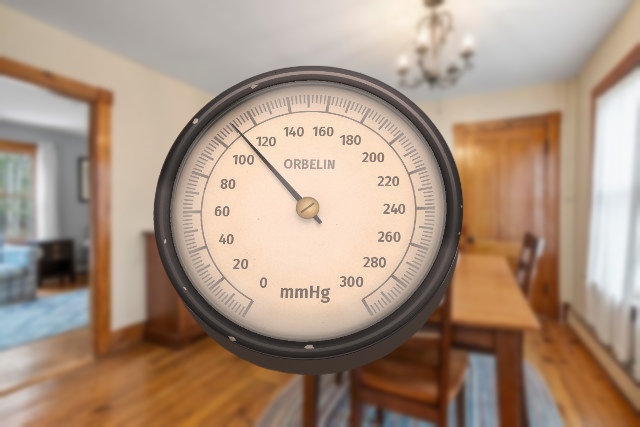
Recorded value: **110** mmHg
